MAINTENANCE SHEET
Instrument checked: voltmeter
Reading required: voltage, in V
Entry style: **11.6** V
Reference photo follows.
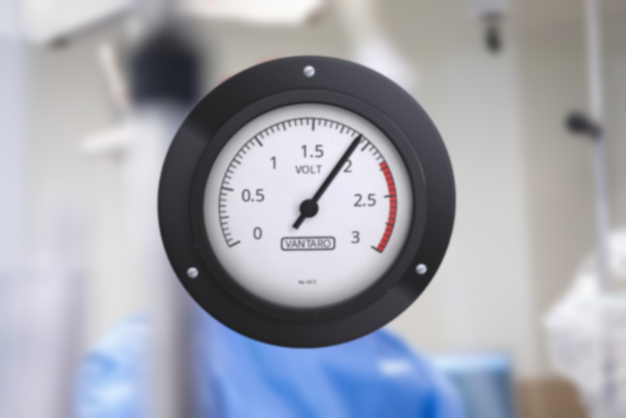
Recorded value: **1.9** V
